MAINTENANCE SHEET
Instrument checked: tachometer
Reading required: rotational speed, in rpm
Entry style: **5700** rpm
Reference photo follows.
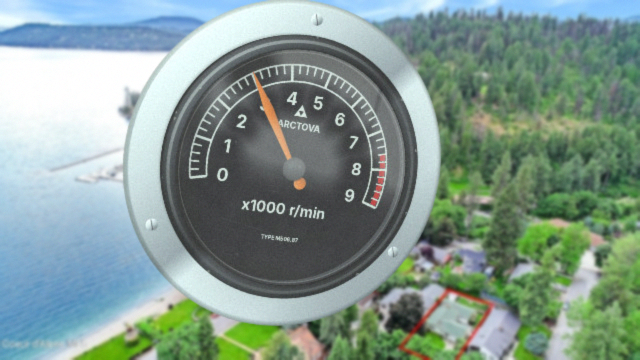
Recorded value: **3000** rpm
